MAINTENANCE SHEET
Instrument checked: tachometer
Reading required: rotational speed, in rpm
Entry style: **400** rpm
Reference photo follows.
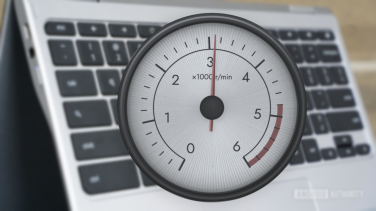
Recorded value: **3100** rpm
